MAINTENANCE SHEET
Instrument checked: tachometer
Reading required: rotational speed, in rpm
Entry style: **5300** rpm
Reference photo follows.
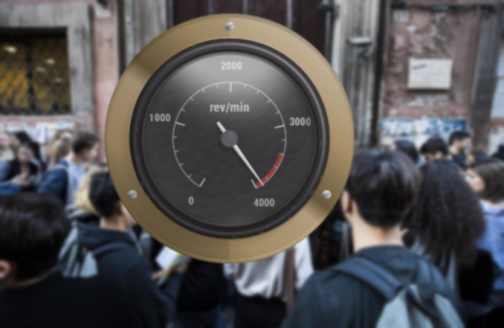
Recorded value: **3900** rpm
